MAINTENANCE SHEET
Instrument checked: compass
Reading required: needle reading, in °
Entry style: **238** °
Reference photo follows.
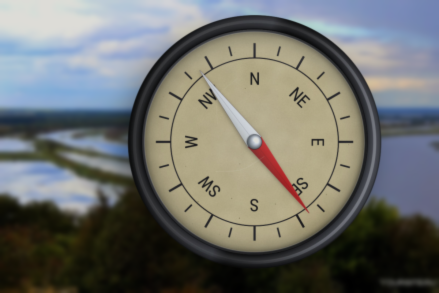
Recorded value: **142.5** °
